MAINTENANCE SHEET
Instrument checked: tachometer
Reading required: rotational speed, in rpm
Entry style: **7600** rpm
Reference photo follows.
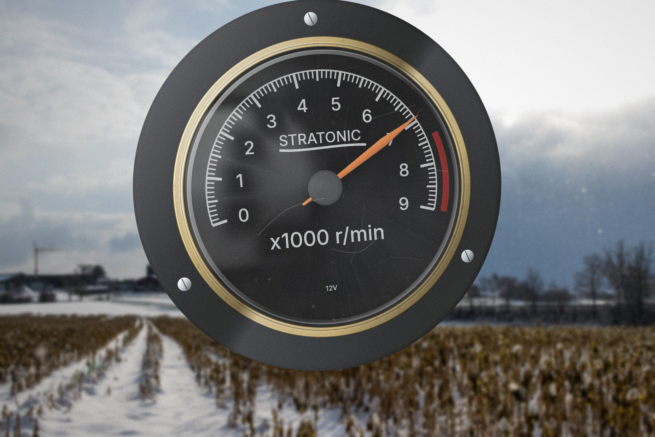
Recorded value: **6900** rpm
